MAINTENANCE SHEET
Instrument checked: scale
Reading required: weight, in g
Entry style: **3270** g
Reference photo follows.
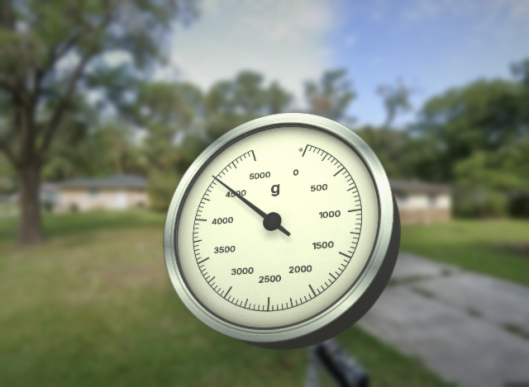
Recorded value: **4500** g
